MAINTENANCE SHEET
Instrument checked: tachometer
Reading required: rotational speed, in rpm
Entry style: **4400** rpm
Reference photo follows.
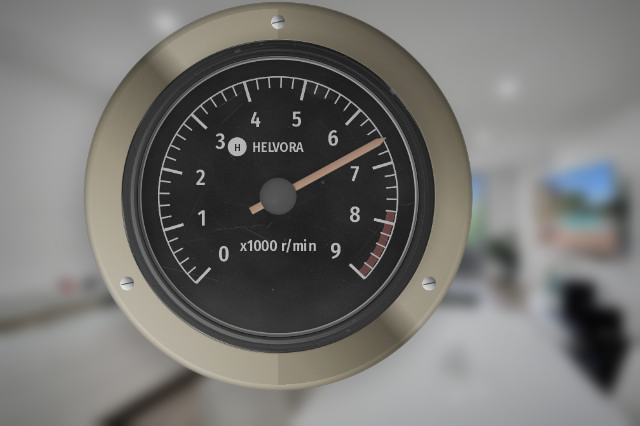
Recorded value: **6600** rpm
